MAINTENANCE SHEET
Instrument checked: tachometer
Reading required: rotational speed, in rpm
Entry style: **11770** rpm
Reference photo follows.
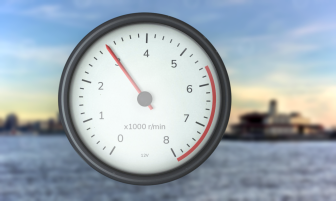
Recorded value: **3000** rpm
